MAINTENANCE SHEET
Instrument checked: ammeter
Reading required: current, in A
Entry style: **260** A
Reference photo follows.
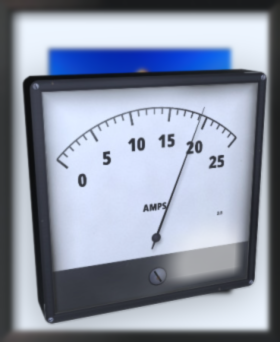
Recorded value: **19** A
